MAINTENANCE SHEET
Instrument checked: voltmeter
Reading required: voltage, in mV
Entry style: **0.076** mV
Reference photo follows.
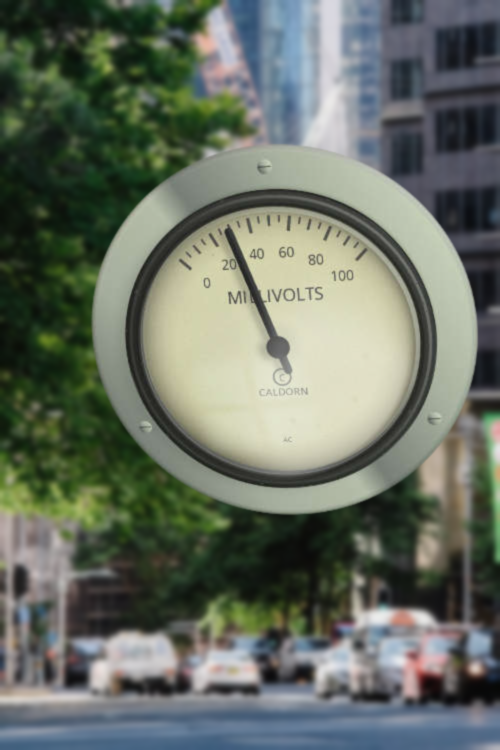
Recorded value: **30** mV
